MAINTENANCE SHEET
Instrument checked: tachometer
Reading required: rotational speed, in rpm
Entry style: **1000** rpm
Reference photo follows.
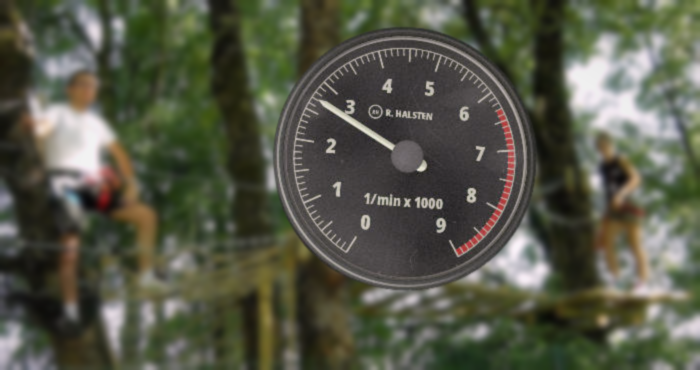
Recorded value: **2700** rpm
